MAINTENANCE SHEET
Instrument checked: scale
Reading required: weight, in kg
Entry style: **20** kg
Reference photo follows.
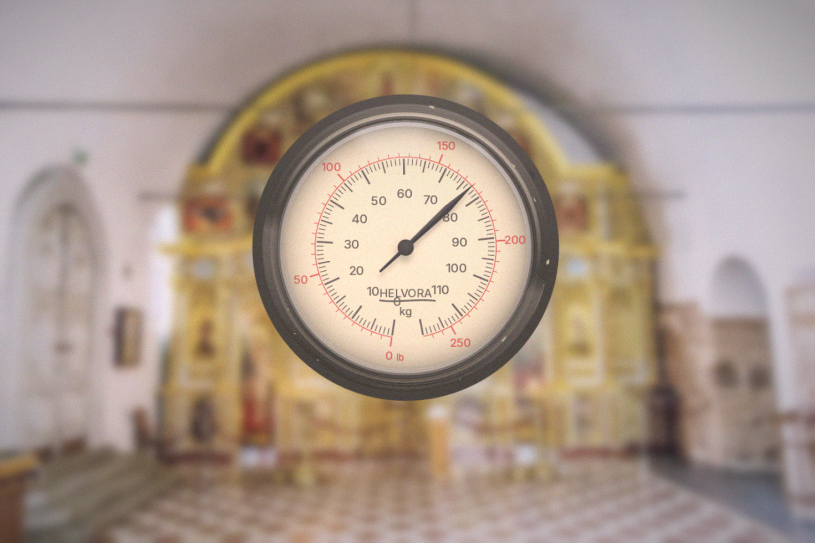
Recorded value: **77** kg
